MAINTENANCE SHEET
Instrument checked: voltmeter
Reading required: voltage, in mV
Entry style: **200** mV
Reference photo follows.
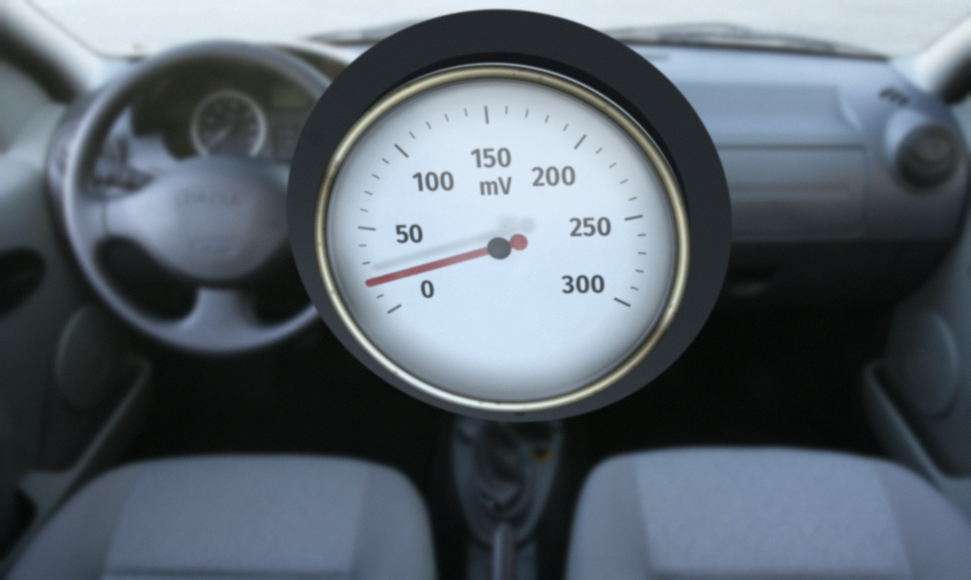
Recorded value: **20** mV
